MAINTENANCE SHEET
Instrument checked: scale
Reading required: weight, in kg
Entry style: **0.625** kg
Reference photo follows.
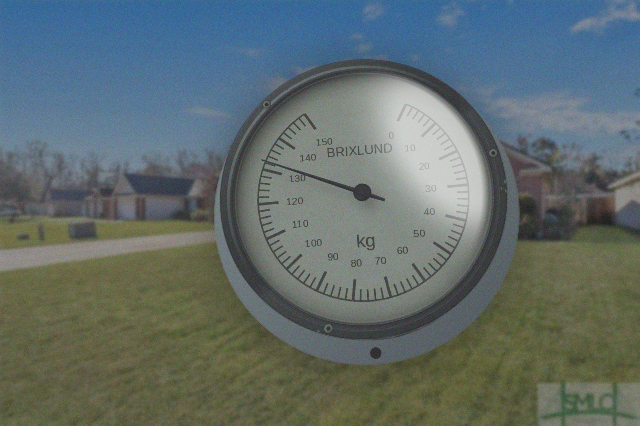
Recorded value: **132** kg
